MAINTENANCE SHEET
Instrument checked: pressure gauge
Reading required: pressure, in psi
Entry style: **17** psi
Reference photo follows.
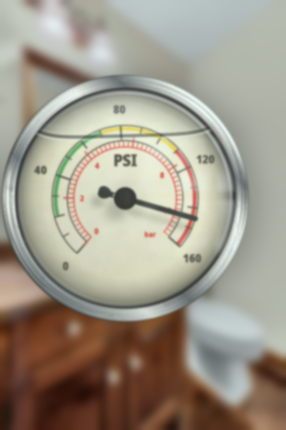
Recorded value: **145** psi
